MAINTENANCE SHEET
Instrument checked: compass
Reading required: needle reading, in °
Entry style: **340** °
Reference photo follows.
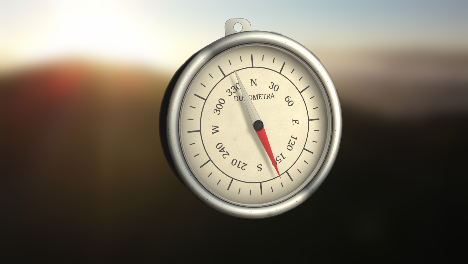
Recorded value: **160** °
